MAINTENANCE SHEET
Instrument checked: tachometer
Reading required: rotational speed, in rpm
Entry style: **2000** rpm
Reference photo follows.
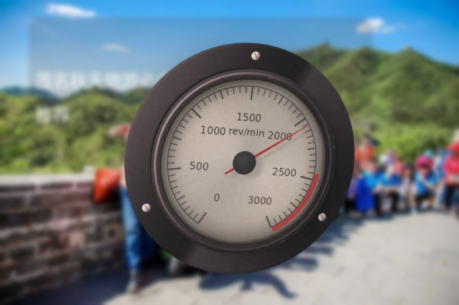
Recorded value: **2050** rpm
